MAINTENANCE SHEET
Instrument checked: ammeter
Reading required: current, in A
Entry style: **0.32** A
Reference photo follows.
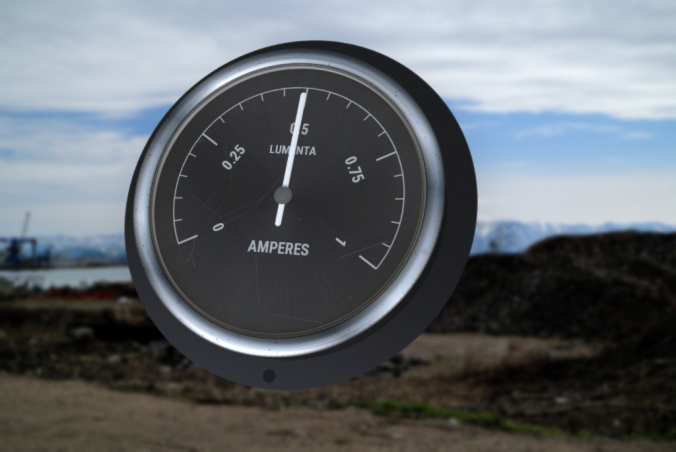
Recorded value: **0.5** A
